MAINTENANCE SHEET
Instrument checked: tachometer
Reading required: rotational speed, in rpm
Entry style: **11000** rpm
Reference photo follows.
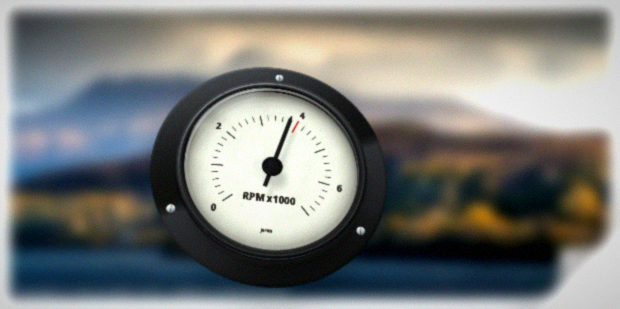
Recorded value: **3800** rpm
